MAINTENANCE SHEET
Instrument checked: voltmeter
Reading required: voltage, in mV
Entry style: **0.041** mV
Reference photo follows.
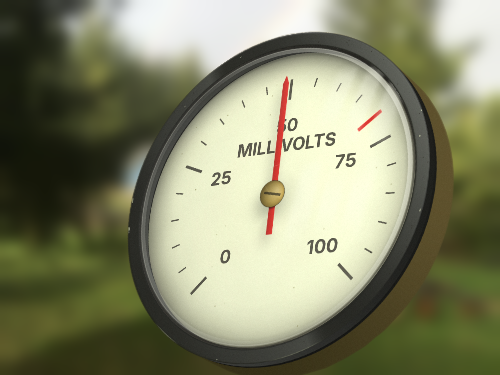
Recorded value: **50** mV
